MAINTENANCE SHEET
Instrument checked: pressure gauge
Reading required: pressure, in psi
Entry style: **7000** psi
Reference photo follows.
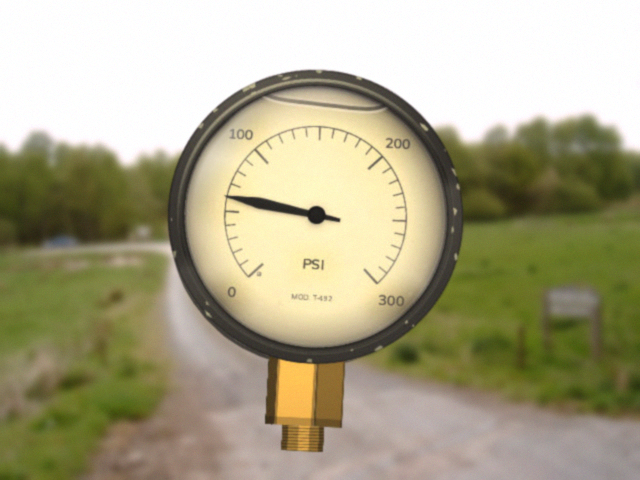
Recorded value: **60** psi
